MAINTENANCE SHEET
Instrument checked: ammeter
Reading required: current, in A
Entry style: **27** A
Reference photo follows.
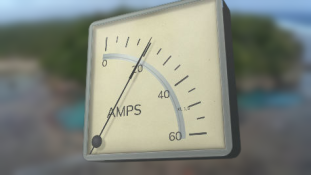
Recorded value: **20** A
